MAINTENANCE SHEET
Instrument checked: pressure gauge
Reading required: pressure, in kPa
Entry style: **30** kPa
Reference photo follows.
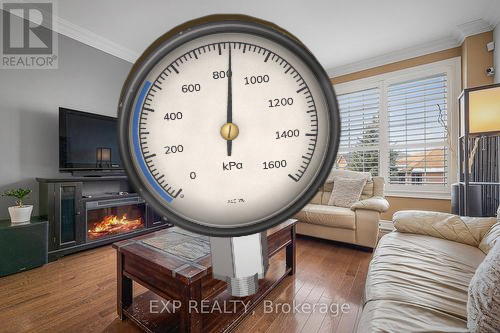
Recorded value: **840** kPa
